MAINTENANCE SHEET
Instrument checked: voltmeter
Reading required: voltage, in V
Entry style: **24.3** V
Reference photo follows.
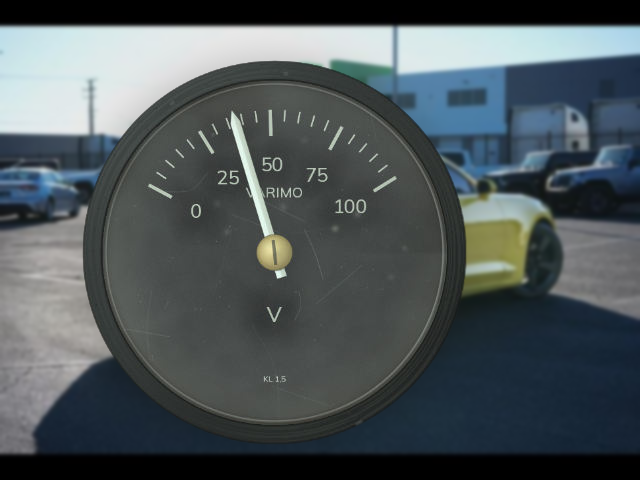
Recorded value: **37.5** V
